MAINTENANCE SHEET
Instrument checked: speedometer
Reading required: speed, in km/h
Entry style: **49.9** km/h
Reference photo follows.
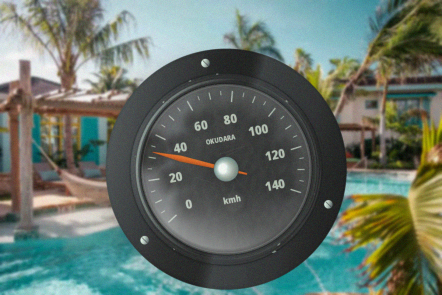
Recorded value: **32.5** km/h
